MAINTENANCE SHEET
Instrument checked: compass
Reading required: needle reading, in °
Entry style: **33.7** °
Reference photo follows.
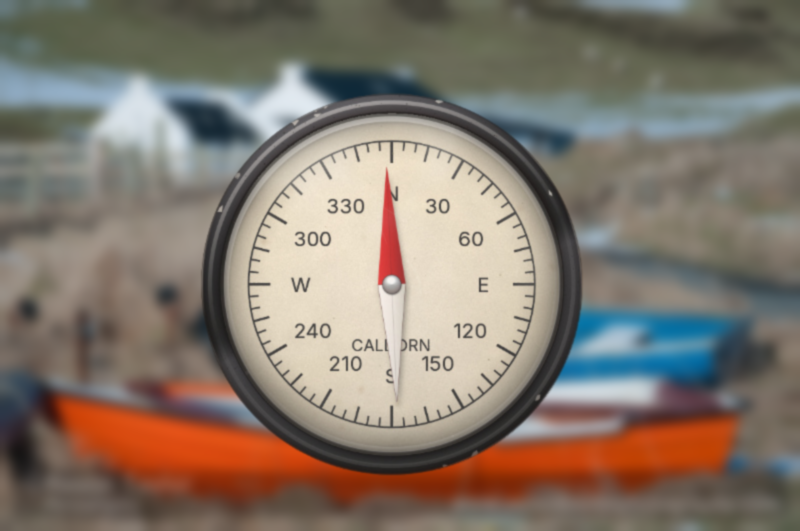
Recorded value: **357.5** °
